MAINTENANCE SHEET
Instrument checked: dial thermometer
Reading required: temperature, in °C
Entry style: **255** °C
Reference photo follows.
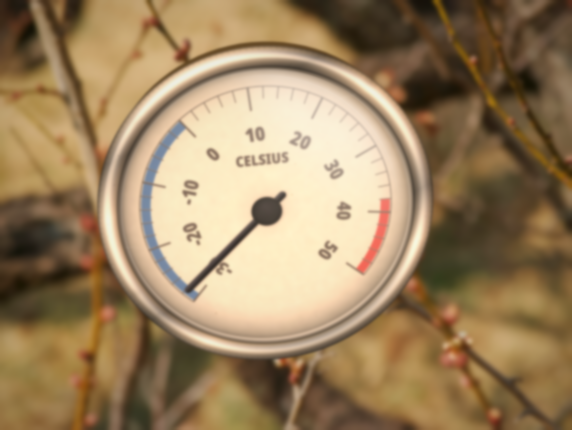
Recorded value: **-28** °C
